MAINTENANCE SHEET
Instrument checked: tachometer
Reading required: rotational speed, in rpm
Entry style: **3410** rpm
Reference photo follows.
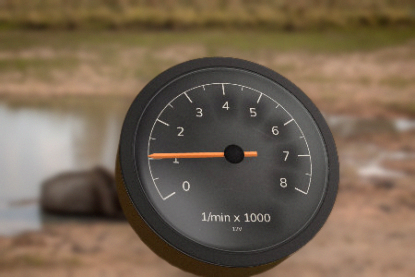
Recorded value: **1000** rpm
